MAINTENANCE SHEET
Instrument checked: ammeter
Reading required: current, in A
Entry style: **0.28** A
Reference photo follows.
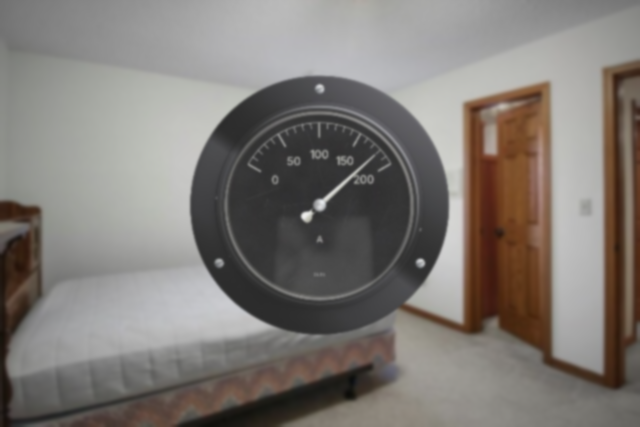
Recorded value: **180** A
